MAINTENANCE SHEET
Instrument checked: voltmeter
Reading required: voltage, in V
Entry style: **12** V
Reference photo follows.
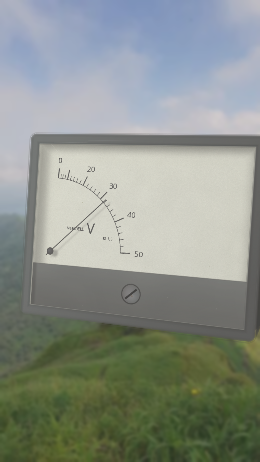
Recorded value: **32** V
